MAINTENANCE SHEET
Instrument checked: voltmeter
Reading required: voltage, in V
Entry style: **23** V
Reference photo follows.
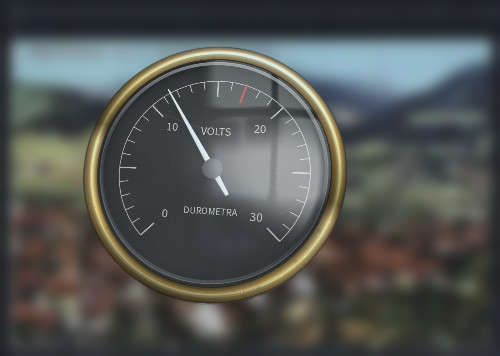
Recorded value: **11.5** V
